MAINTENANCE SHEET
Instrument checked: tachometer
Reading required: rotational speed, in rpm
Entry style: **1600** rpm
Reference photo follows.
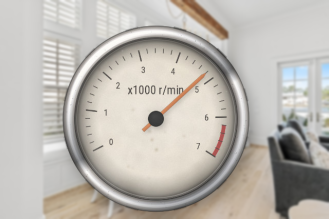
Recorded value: **4800** rpm
